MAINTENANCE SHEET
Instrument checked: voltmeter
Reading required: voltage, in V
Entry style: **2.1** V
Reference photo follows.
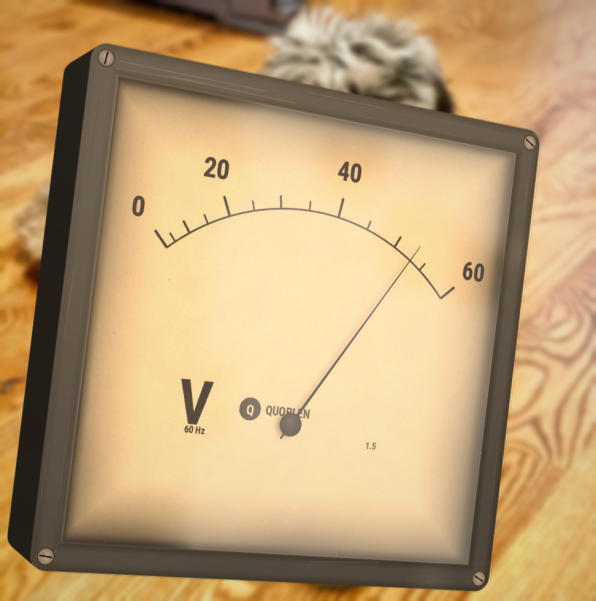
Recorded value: **52.5** V
